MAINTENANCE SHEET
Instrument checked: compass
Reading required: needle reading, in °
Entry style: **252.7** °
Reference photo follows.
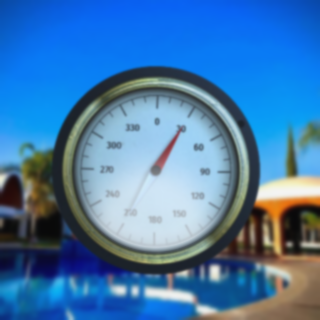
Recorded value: **30** °
